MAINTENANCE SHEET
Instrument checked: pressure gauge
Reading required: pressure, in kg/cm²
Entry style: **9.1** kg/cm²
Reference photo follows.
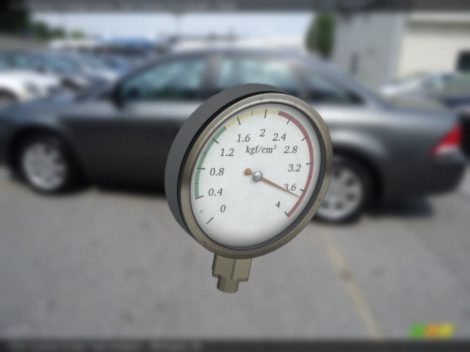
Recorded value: **3.7** kg/cm²
